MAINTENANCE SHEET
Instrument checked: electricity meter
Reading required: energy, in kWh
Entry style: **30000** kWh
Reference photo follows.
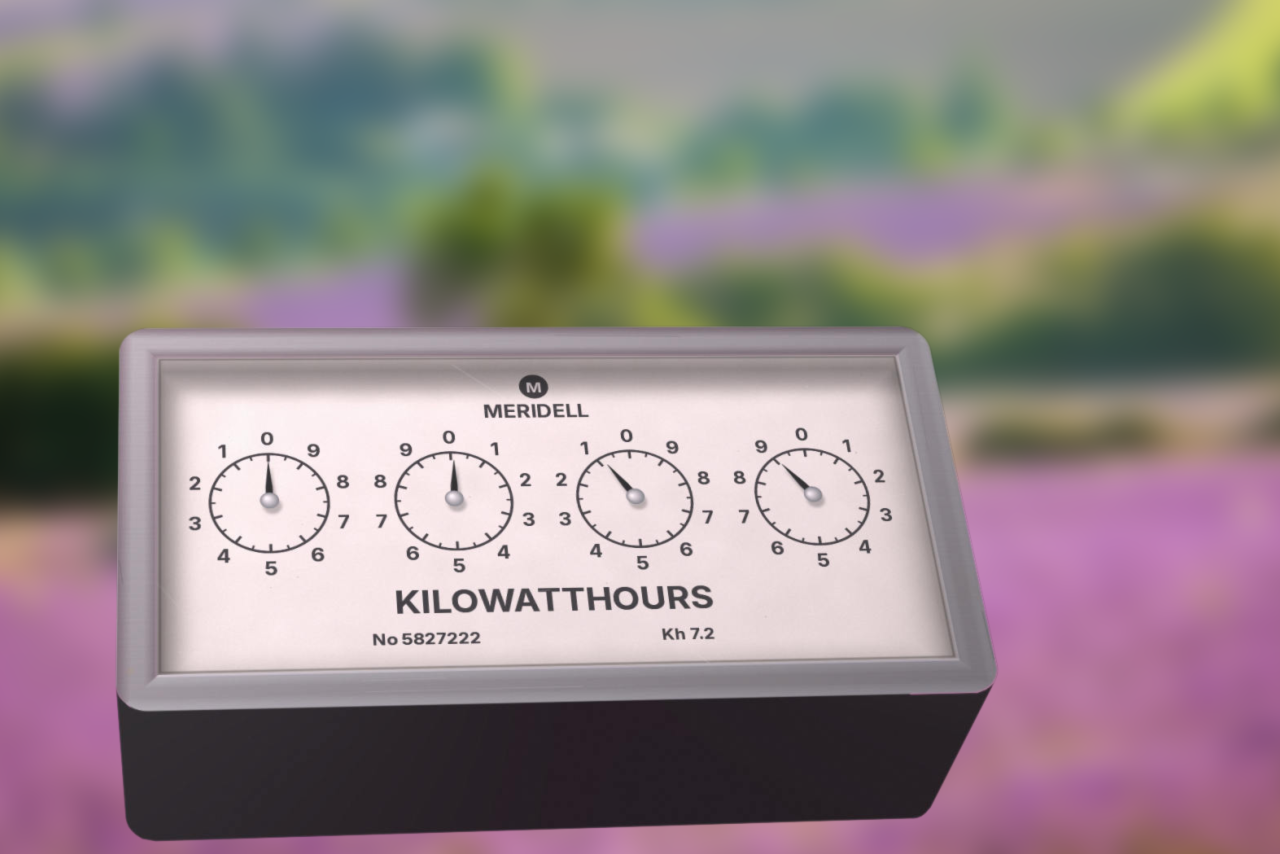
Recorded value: **9** kWh
